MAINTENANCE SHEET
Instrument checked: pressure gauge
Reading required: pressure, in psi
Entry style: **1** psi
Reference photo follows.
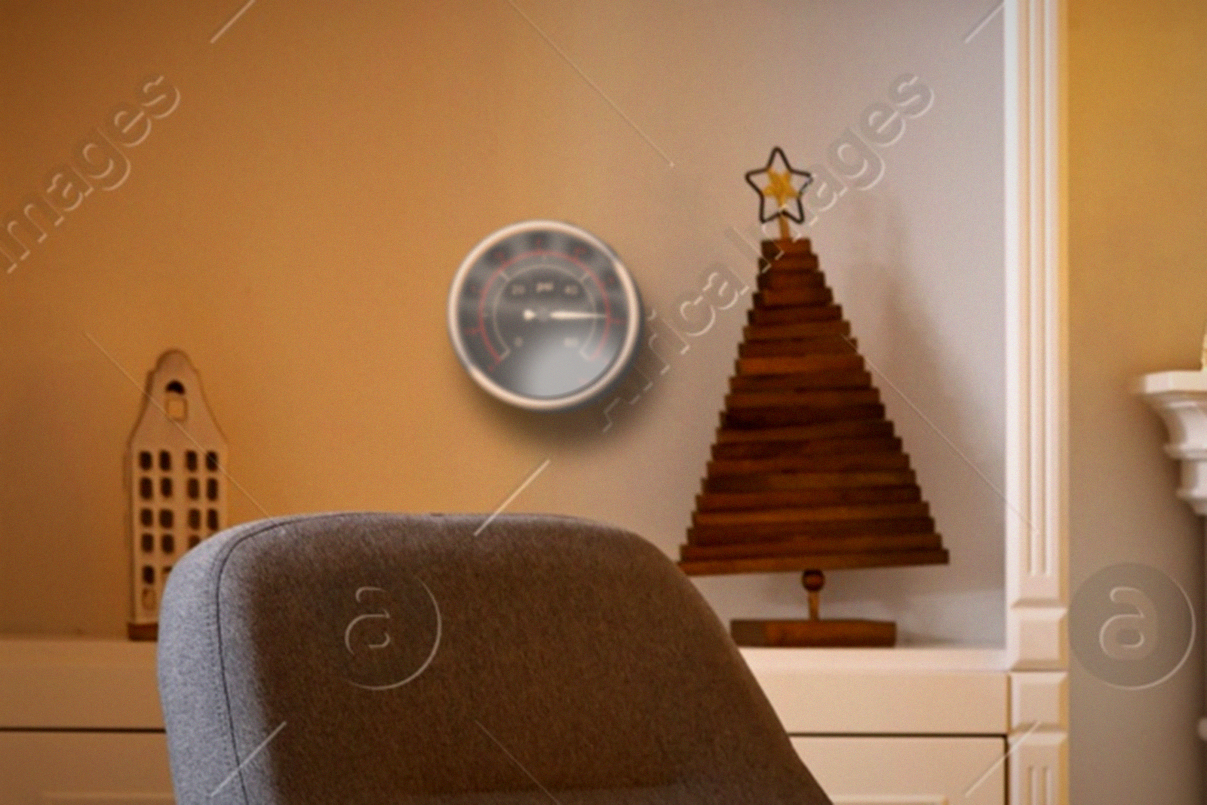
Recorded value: **50** psi
